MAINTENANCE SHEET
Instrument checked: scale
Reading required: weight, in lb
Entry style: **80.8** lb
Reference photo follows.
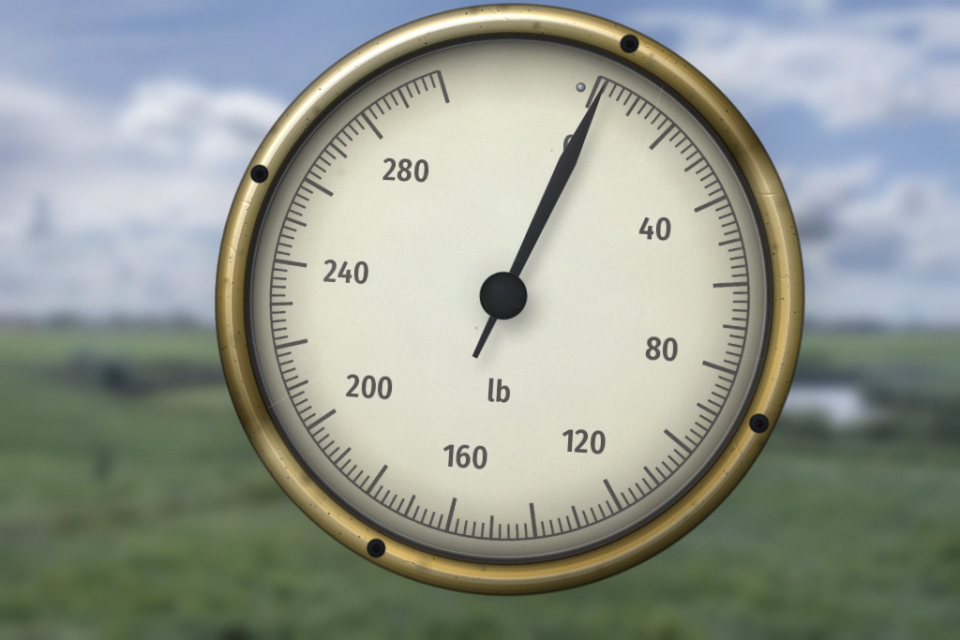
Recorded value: **2** lb
